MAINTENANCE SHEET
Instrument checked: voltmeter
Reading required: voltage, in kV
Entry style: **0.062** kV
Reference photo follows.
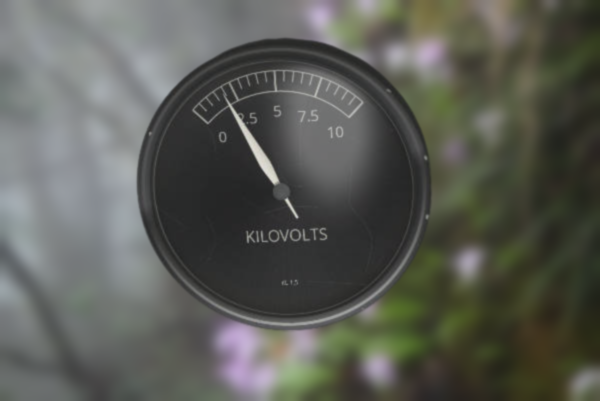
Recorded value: **2** kV
